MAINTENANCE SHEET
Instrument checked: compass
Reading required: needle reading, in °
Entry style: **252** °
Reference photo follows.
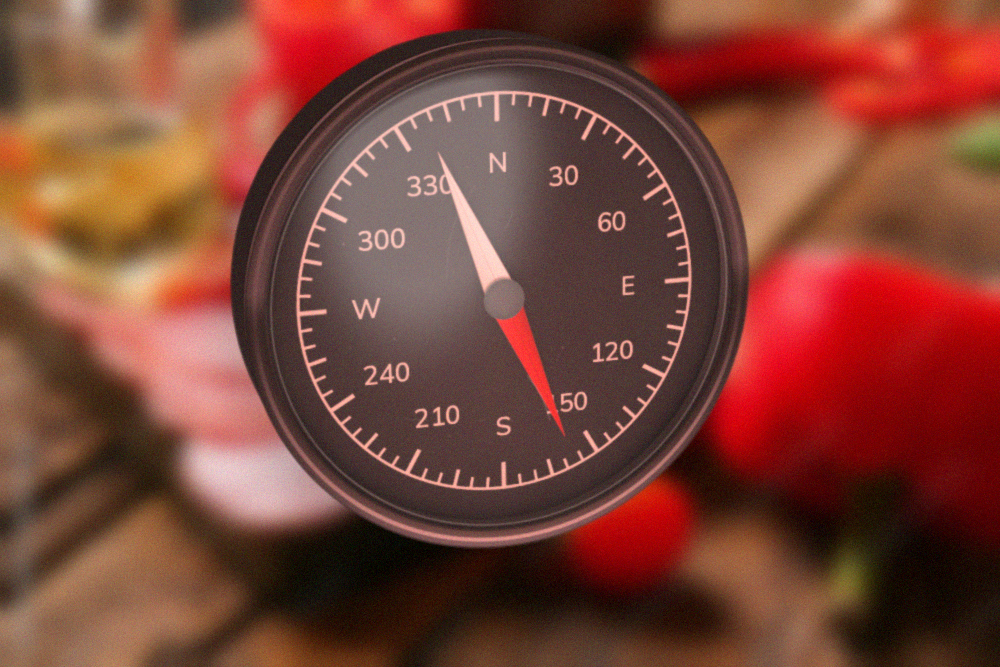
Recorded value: **157.5** °
